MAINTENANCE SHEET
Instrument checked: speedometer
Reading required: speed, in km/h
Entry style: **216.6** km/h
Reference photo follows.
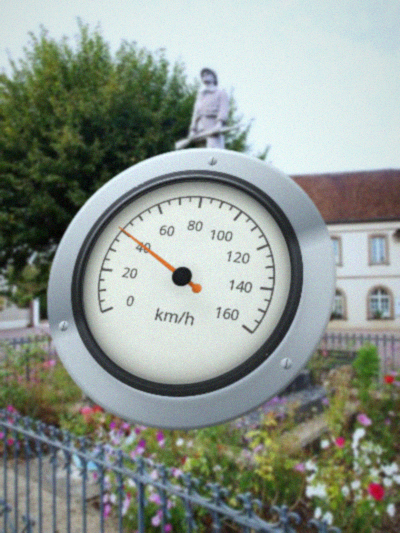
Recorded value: **40** km/h
